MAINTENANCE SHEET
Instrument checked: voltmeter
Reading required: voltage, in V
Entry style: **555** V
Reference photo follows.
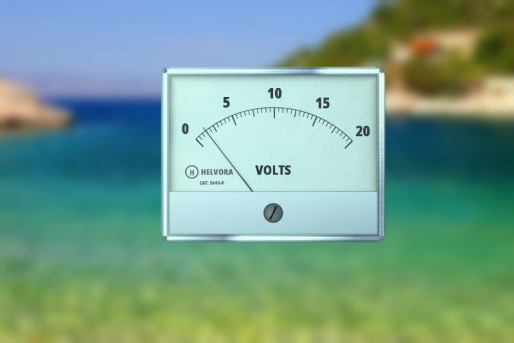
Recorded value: **1.5** V
